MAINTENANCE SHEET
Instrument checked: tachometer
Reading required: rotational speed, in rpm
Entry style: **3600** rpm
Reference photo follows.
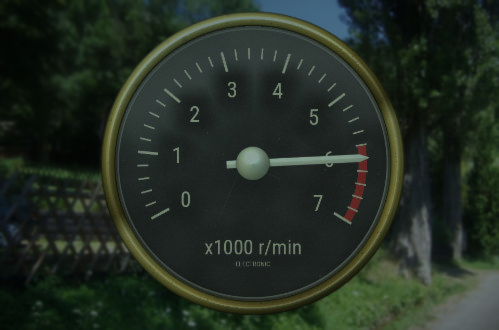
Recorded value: **6000** rpm
